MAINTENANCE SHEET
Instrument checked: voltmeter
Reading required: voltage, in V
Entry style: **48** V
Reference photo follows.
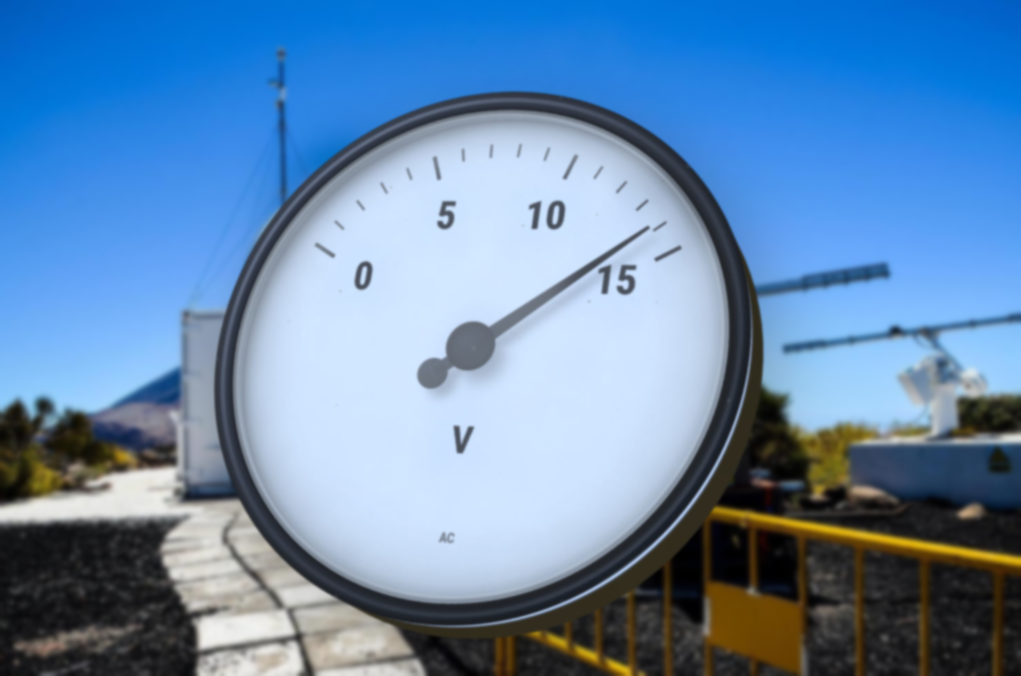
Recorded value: **14** V
